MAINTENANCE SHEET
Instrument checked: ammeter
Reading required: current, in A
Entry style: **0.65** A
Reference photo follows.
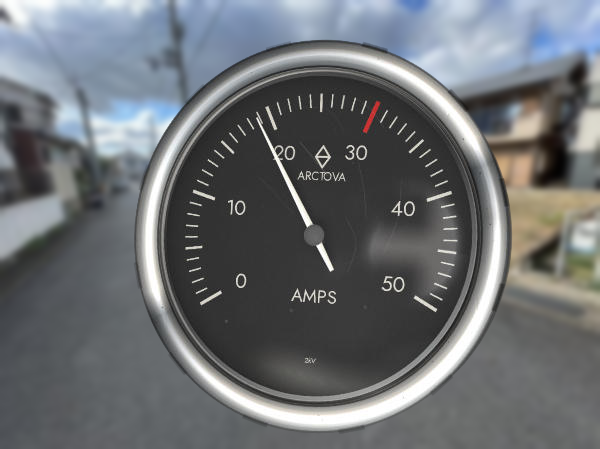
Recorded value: **19** A
